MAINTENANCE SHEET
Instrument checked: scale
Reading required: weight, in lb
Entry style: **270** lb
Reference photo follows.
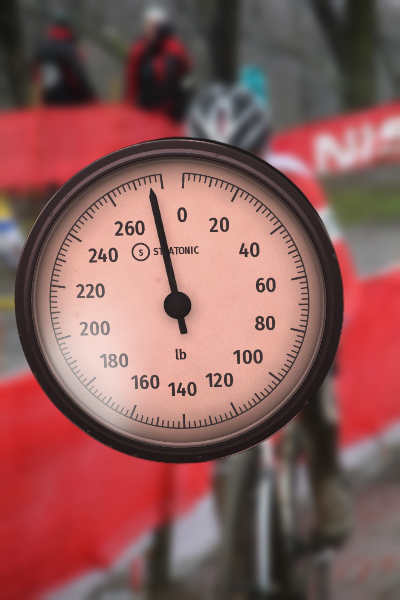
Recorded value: **276** lb
